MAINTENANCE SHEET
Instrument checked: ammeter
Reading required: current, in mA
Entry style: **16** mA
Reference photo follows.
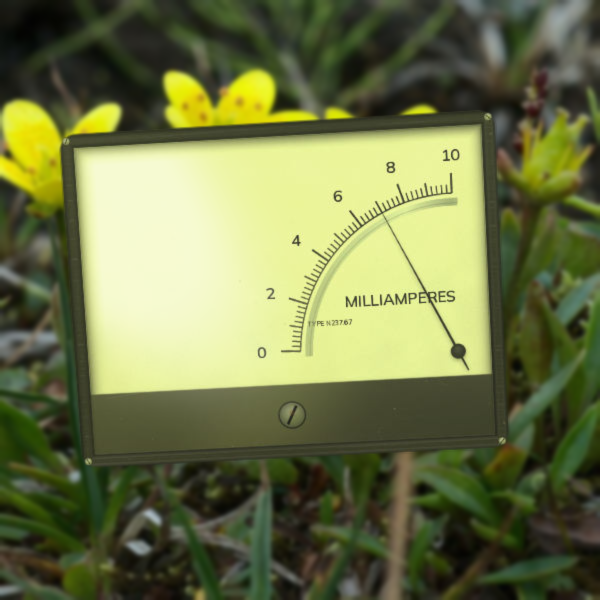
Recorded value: **7** mA
